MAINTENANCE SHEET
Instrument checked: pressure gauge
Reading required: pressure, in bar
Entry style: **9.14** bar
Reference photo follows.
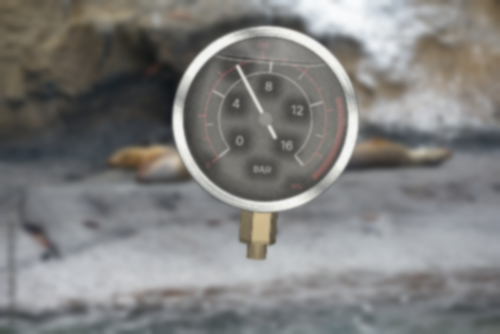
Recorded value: **6** bar
